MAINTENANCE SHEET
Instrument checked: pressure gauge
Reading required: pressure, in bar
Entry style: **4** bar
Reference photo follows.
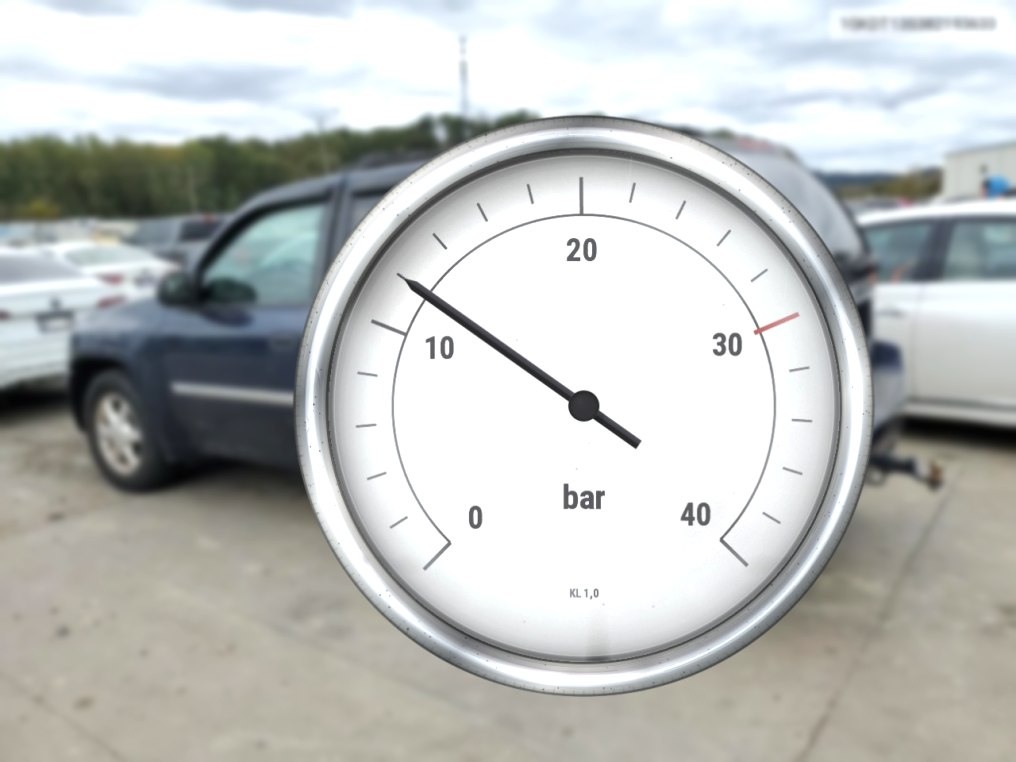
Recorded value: **12** bar
